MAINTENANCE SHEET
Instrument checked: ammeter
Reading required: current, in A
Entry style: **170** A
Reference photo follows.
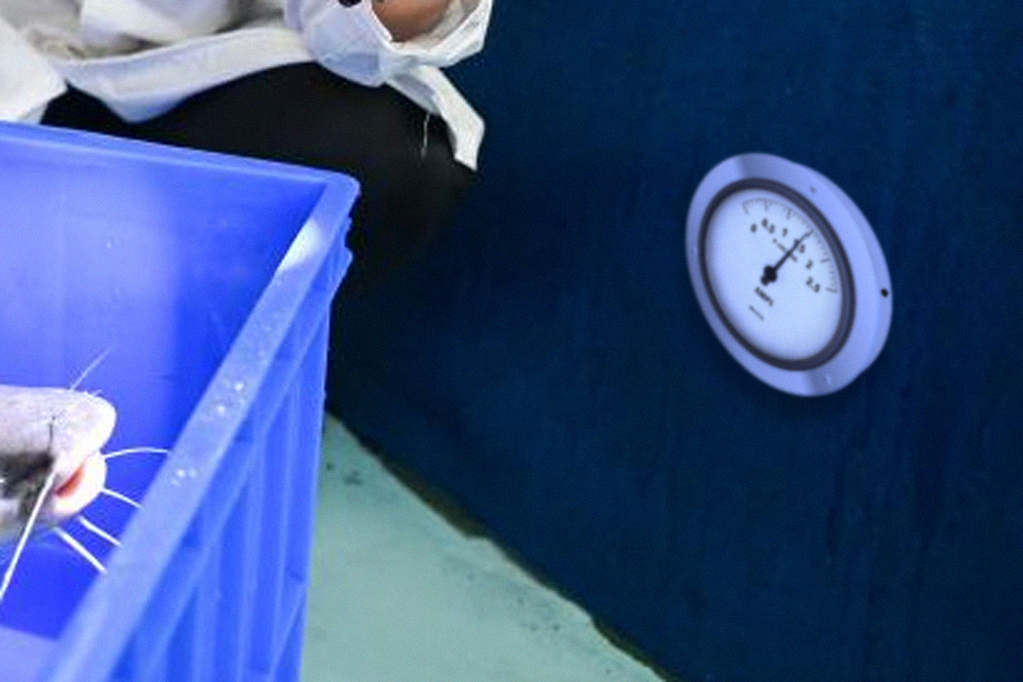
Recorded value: **1.5** A
